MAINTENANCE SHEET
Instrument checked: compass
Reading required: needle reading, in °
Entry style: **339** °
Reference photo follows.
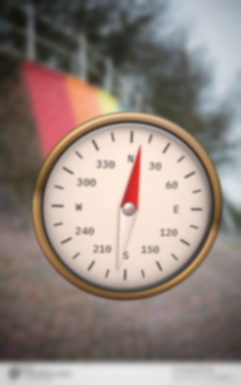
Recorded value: **7.5** °
